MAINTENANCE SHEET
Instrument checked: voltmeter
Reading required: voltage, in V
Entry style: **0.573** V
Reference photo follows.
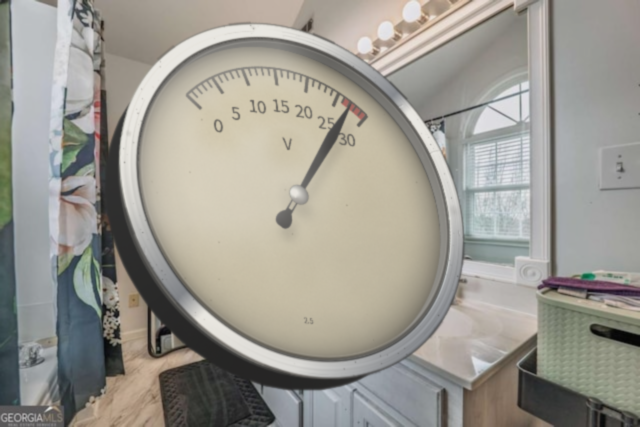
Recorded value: **27** V
